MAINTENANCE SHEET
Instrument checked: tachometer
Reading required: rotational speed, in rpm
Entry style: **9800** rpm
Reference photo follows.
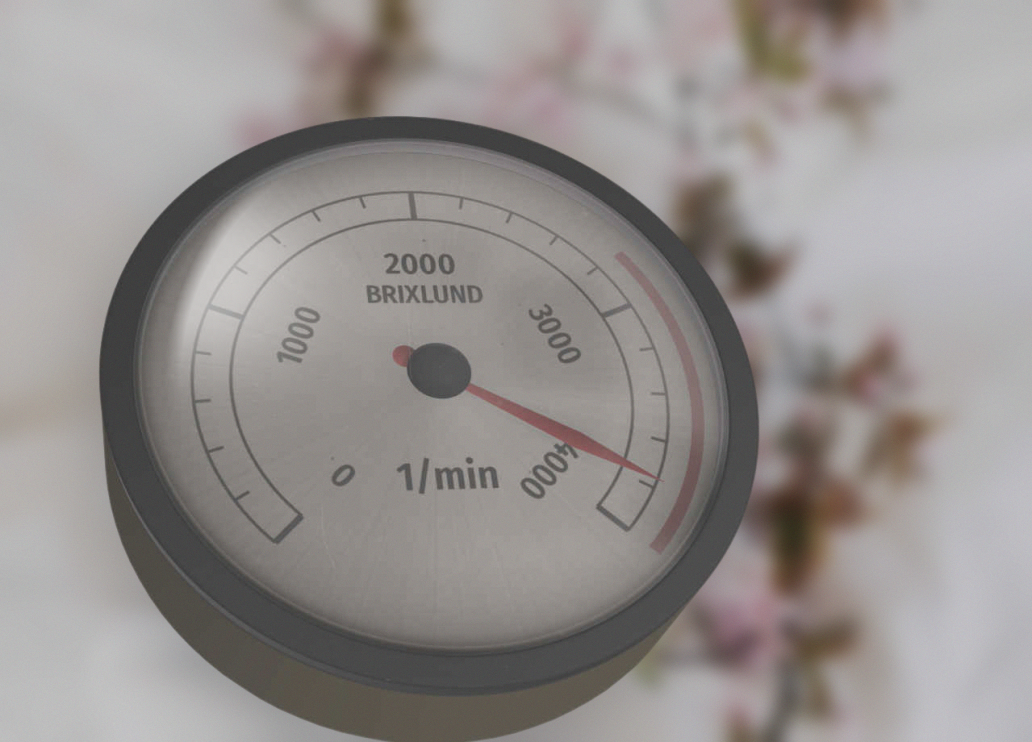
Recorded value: **3800** rpm
